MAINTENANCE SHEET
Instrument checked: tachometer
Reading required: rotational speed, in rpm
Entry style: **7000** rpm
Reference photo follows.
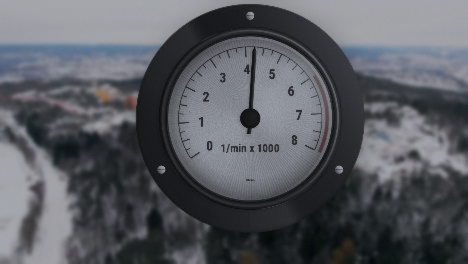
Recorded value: **4250** rpm
